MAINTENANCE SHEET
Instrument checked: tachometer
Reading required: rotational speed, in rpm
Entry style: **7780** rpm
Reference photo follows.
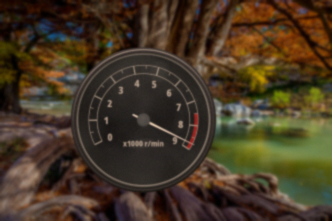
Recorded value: **8750** rpm
